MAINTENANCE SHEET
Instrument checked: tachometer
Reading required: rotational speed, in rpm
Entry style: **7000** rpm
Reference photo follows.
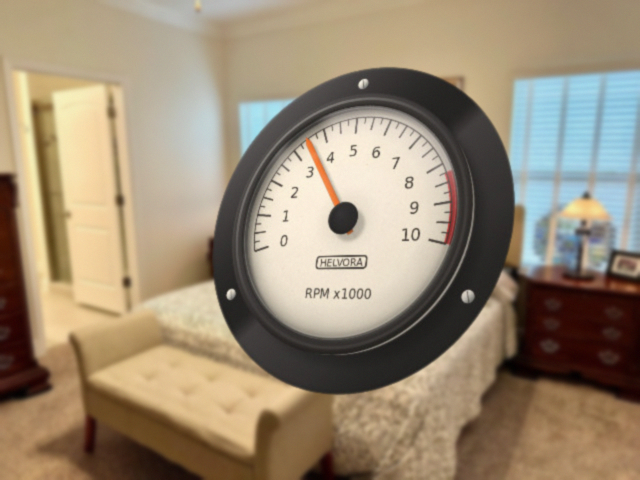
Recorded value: **3500** rpm
